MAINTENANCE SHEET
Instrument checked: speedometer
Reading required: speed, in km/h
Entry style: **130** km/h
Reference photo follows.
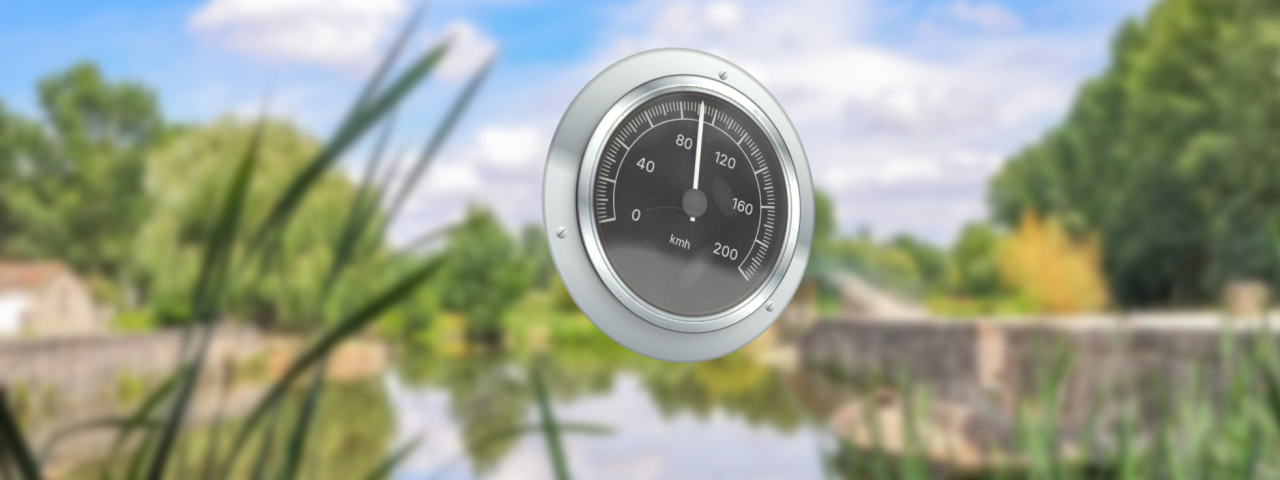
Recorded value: **90** km/h
